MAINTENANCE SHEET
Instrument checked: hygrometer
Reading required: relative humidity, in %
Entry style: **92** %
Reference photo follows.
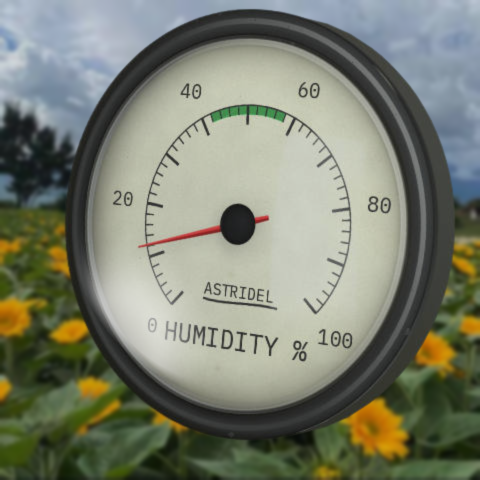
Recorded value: **12** %
